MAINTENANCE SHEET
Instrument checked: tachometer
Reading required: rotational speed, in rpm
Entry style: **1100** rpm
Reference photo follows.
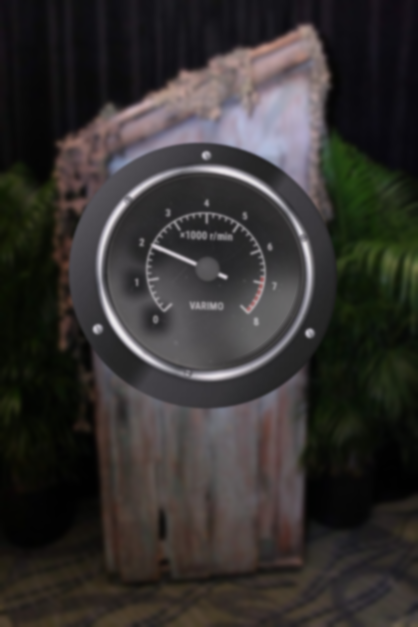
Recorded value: **2000** rpm
